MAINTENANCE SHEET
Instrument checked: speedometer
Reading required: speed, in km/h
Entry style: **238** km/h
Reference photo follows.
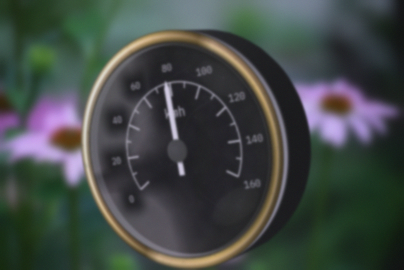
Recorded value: **80** km/h
